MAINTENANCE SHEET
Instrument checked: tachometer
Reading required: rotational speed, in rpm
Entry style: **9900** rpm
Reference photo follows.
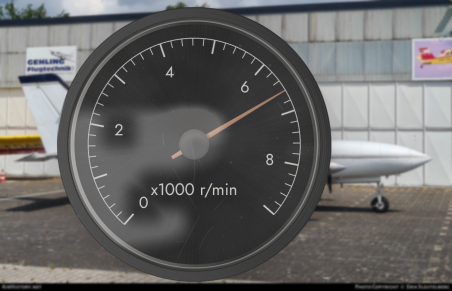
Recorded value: **6600** rpm
